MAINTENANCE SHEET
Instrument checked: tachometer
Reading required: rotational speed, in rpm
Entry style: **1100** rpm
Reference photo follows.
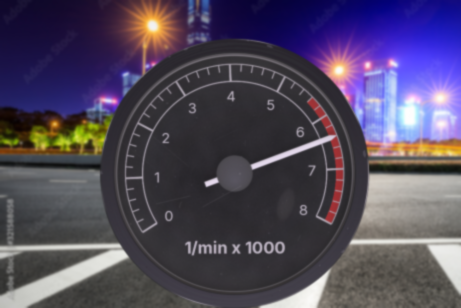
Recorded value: **6400** rpm
